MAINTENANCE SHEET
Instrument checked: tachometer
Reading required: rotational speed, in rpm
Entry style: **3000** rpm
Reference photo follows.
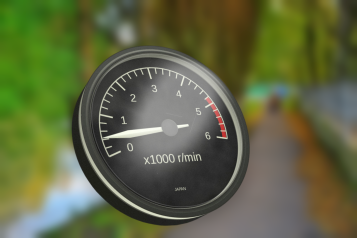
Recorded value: **400** rpm
